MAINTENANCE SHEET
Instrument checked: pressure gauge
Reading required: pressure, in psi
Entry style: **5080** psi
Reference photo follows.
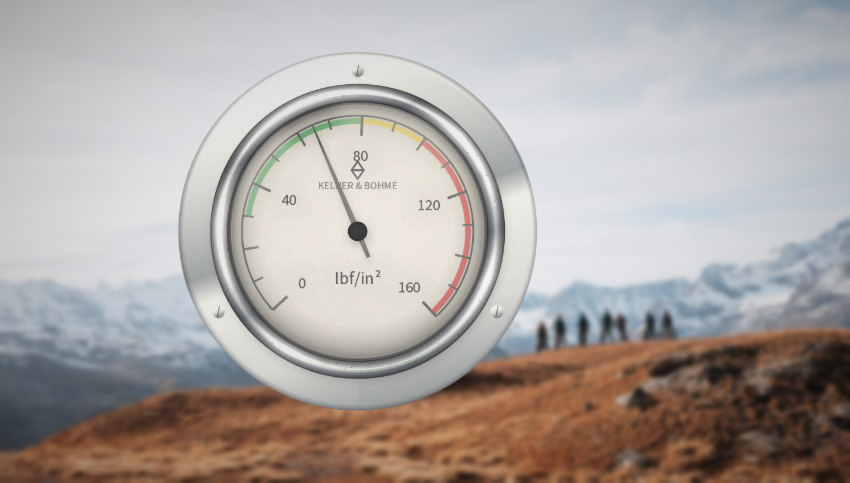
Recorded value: **65** psi
